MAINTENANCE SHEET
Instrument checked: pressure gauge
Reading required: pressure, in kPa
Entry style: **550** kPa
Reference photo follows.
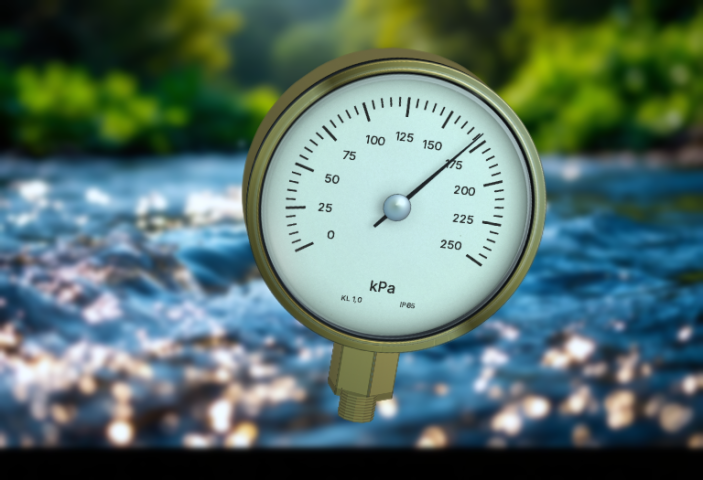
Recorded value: **170** kPa
